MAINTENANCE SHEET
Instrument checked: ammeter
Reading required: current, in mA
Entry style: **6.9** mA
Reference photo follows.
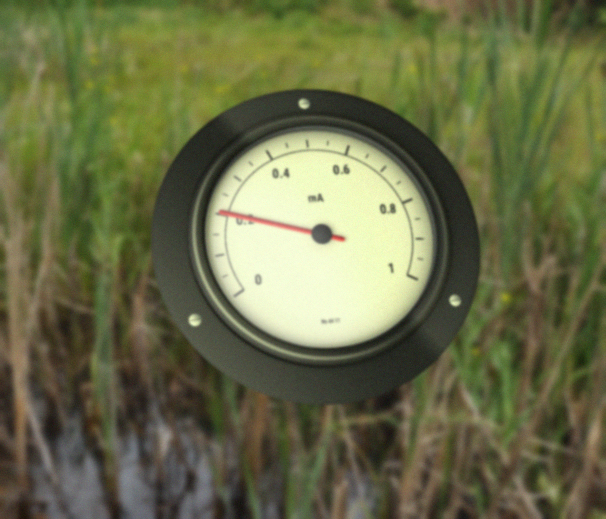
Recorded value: **0.2** mA
